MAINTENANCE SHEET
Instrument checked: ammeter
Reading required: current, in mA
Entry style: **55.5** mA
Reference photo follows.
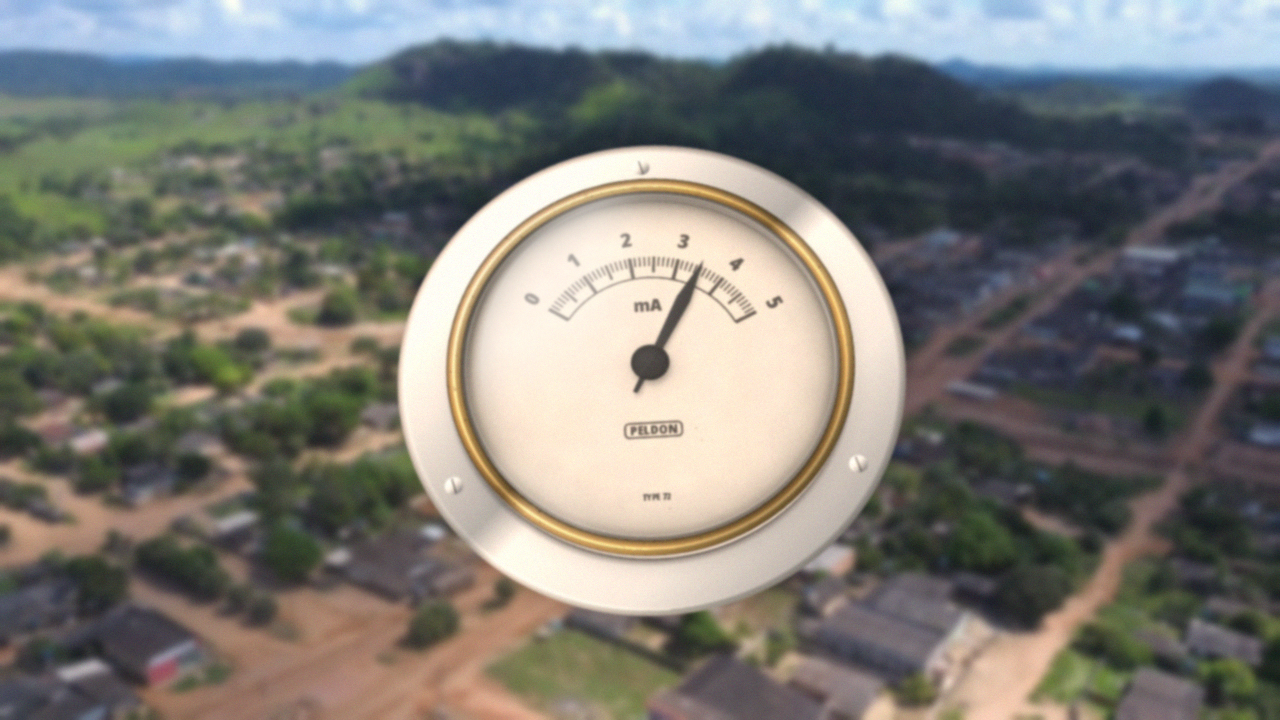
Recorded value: **3.5** mA
